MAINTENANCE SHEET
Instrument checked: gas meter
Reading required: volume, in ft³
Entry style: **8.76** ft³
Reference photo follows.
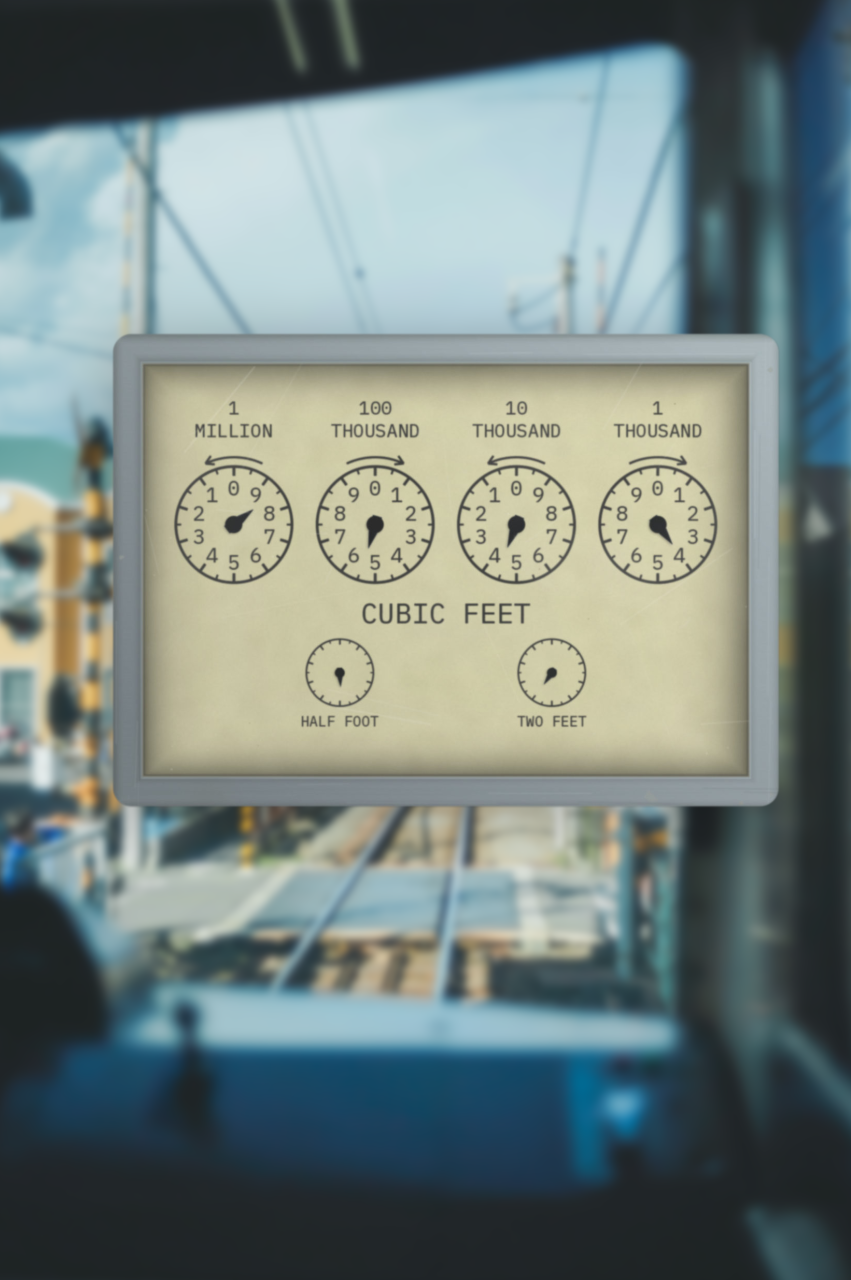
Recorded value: **854400** ft³
